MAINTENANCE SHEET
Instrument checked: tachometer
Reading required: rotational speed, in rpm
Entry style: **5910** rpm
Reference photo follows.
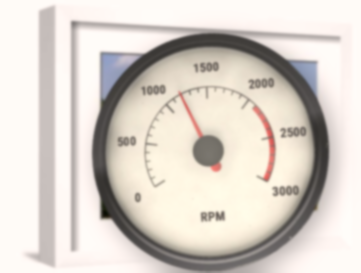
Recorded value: **1200** rpm
